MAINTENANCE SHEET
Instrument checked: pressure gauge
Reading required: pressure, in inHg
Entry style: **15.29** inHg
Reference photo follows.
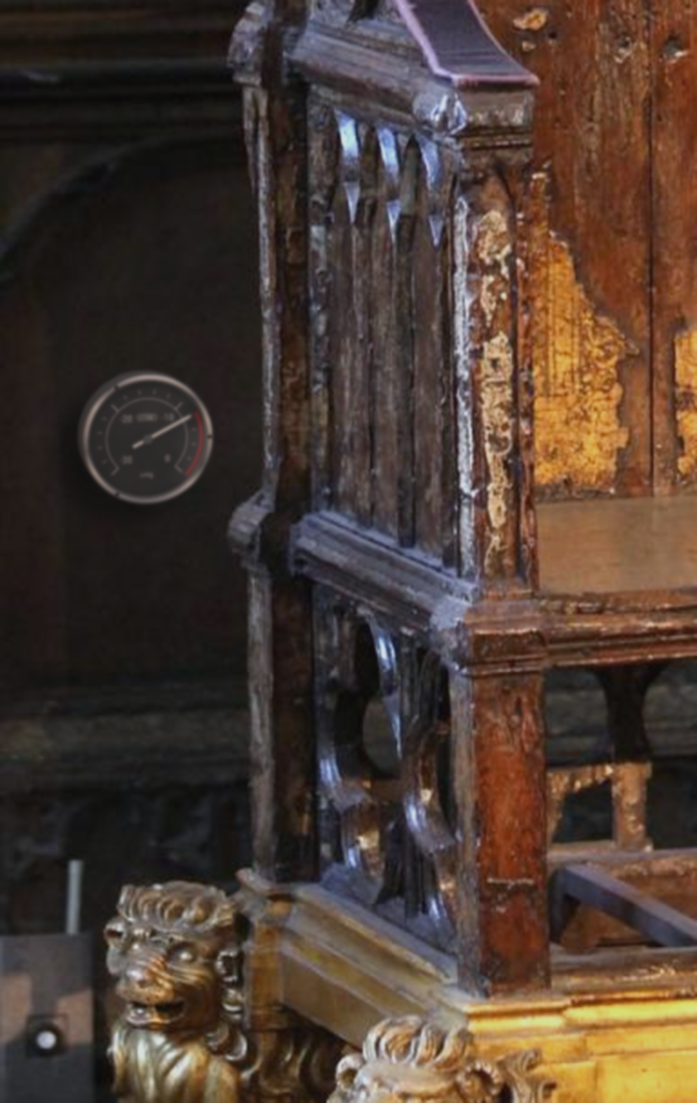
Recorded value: **-8** inHg
